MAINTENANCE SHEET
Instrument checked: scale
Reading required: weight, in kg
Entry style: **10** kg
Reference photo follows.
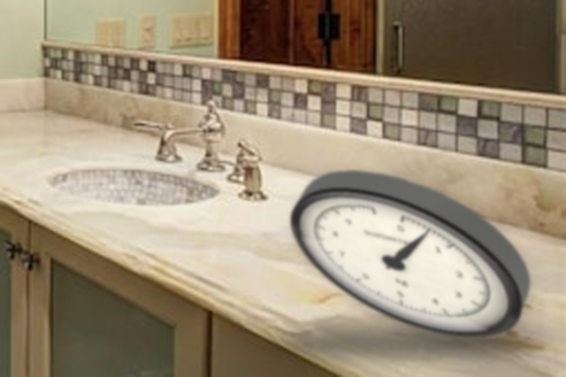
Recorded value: **0.5** kg
